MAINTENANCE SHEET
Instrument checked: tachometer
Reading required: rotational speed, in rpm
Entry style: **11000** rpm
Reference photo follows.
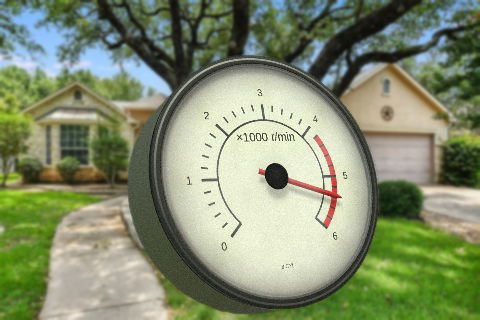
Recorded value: **5400** rpm
